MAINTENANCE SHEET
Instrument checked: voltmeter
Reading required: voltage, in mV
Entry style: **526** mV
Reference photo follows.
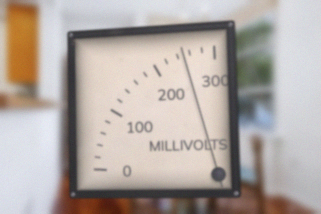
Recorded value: **250** mV
